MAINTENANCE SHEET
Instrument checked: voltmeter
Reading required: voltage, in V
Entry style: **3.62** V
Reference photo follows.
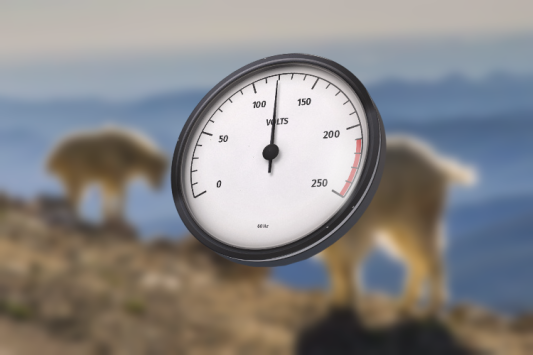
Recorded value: **120** V
